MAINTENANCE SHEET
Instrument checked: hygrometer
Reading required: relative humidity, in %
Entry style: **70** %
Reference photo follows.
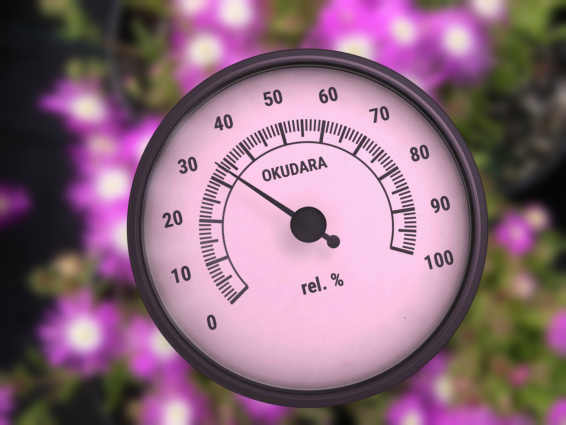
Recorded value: **33** %
